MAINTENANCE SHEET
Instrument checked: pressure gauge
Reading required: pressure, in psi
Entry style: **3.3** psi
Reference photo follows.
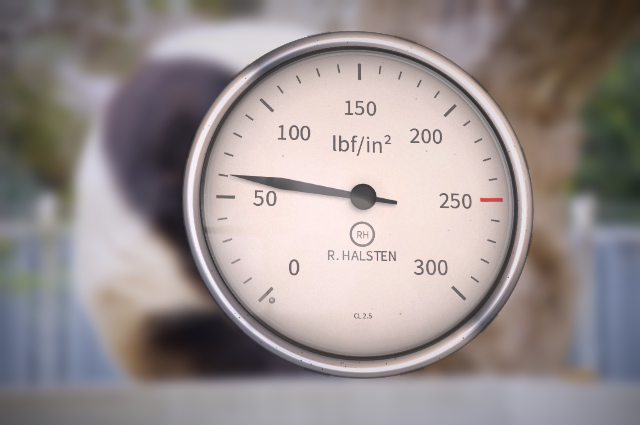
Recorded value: **60** psi
